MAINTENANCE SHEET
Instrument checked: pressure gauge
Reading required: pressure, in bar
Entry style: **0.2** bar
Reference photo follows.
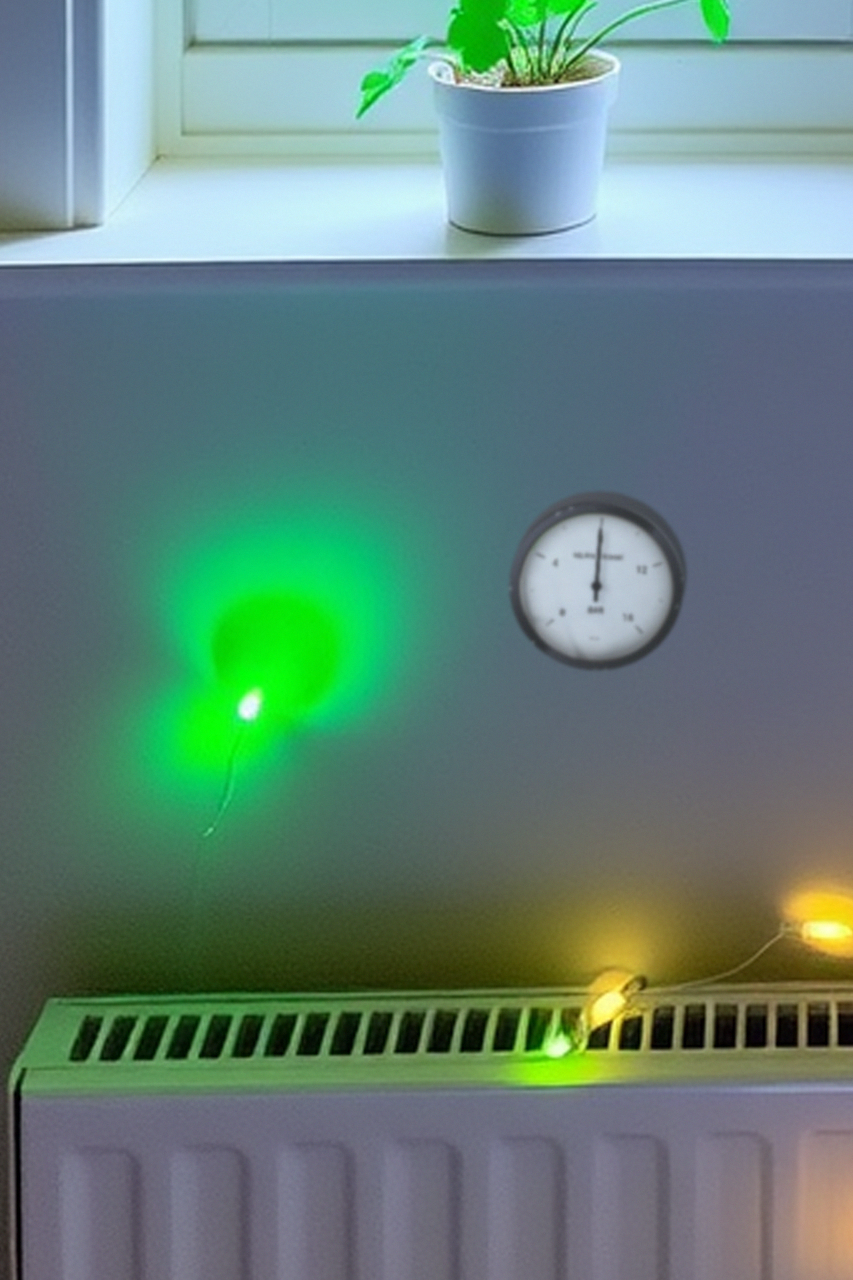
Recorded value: **8** bar
